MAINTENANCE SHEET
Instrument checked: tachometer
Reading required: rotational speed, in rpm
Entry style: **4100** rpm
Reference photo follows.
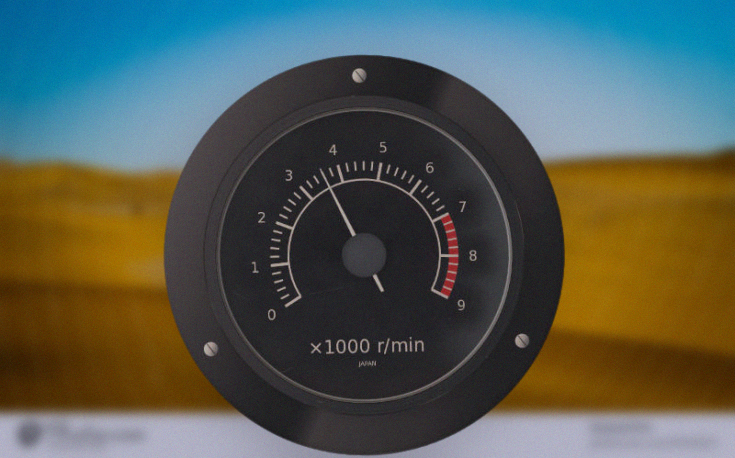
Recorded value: **3600** rpm
